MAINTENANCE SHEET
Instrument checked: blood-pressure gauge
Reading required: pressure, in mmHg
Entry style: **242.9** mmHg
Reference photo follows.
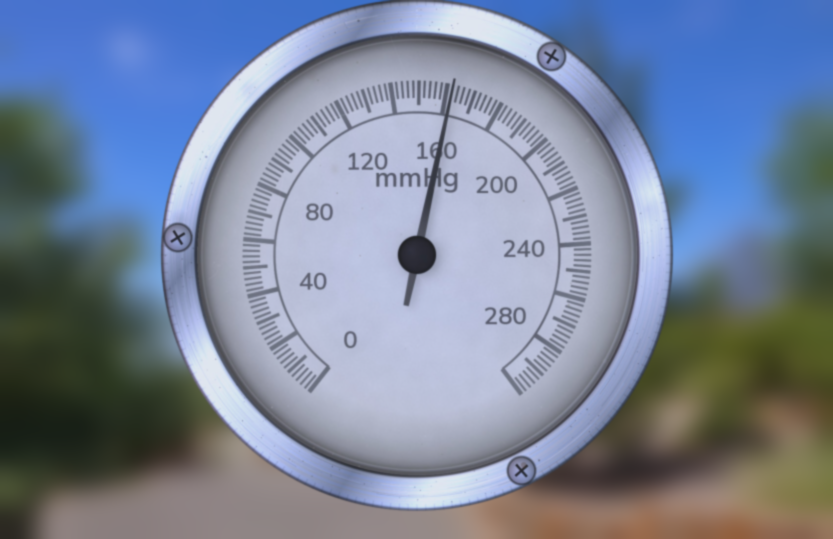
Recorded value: **162** mmHg
